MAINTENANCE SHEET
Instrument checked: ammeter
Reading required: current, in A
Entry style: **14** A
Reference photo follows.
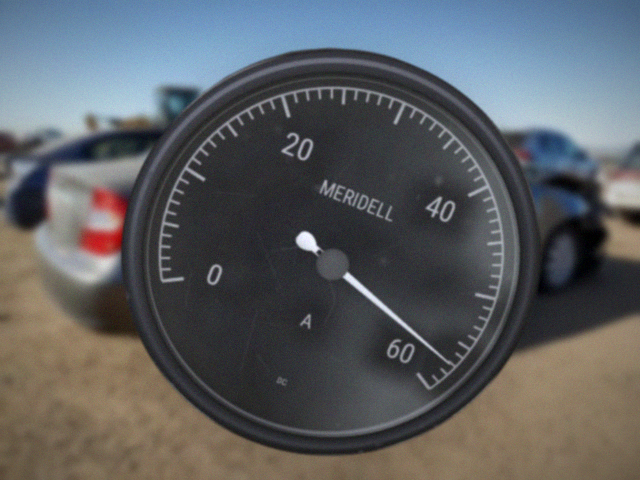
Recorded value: **57** A
